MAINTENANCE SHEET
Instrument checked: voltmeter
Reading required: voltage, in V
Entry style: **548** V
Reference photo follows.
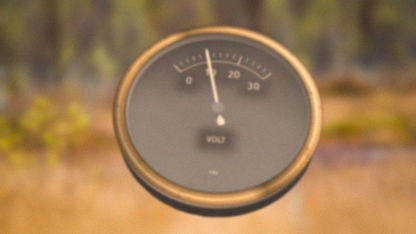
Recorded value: **10** V
